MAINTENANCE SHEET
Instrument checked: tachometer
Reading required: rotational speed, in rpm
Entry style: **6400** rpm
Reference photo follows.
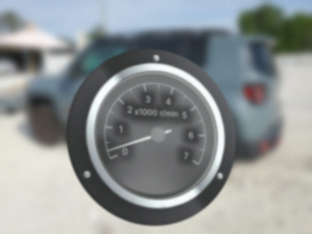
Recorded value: **250** rpm
